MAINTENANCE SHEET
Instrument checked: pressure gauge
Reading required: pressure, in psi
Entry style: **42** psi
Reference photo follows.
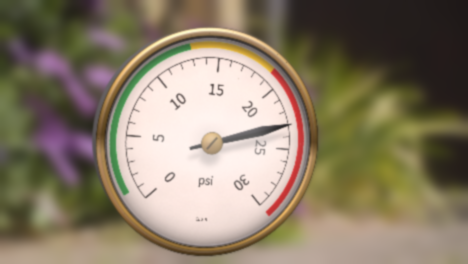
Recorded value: **23** psi
